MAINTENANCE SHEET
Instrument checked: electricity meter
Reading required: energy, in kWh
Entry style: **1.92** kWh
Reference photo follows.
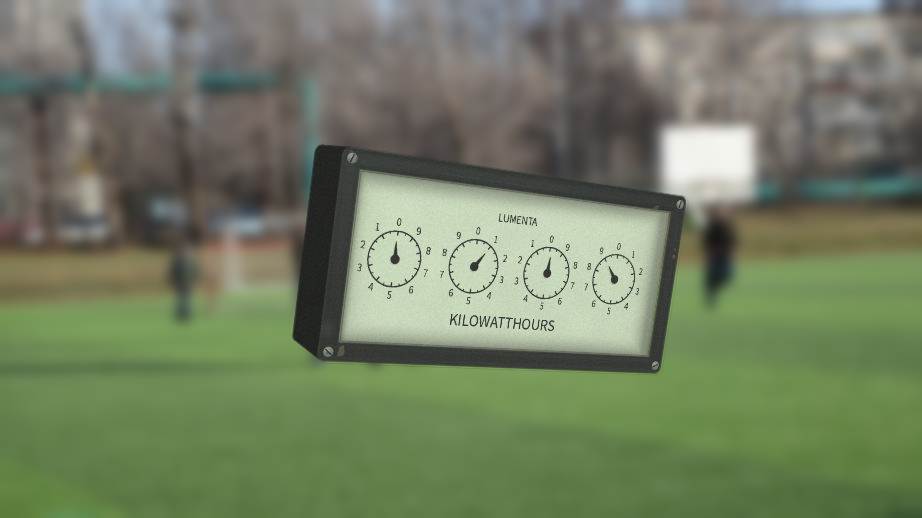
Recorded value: **99** kWh
